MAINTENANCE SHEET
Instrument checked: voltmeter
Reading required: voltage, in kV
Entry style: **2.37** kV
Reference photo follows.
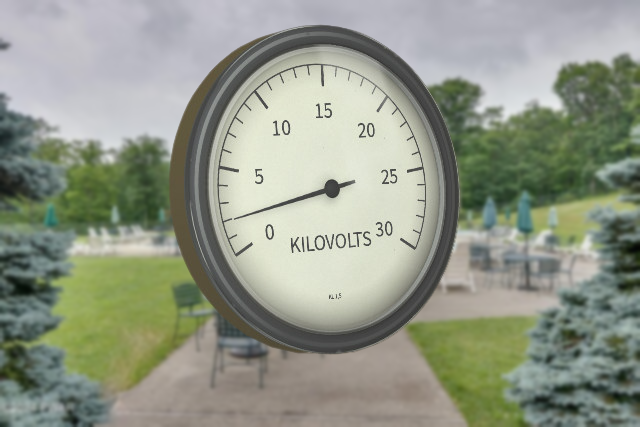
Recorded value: **2** kV
